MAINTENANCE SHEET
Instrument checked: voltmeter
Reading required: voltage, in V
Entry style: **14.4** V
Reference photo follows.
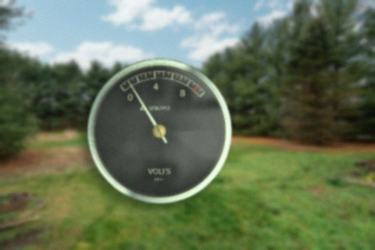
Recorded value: **1** V
